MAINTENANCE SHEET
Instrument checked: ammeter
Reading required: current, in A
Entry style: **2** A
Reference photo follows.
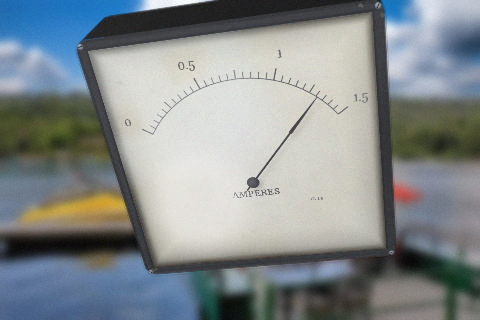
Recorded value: **1.3** A
